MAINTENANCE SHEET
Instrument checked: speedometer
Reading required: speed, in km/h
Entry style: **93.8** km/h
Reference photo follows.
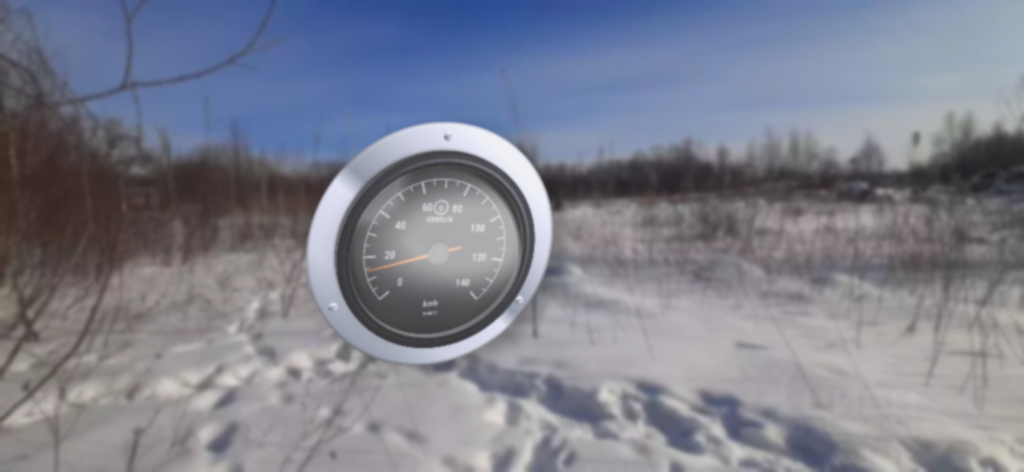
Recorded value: **15** km/h
